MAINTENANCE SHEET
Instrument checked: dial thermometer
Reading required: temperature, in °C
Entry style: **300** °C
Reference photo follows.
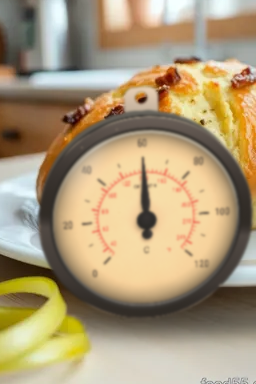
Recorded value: **60** °C
